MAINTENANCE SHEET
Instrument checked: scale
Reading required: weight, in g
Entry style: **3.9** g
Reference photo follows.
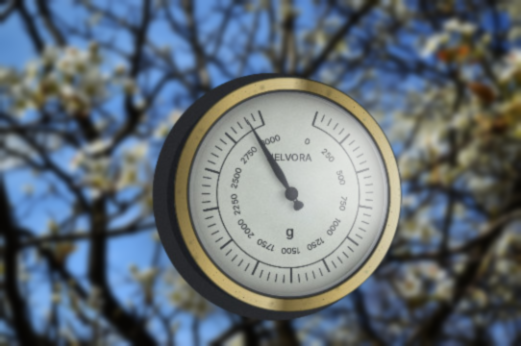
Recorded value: **2900** g
